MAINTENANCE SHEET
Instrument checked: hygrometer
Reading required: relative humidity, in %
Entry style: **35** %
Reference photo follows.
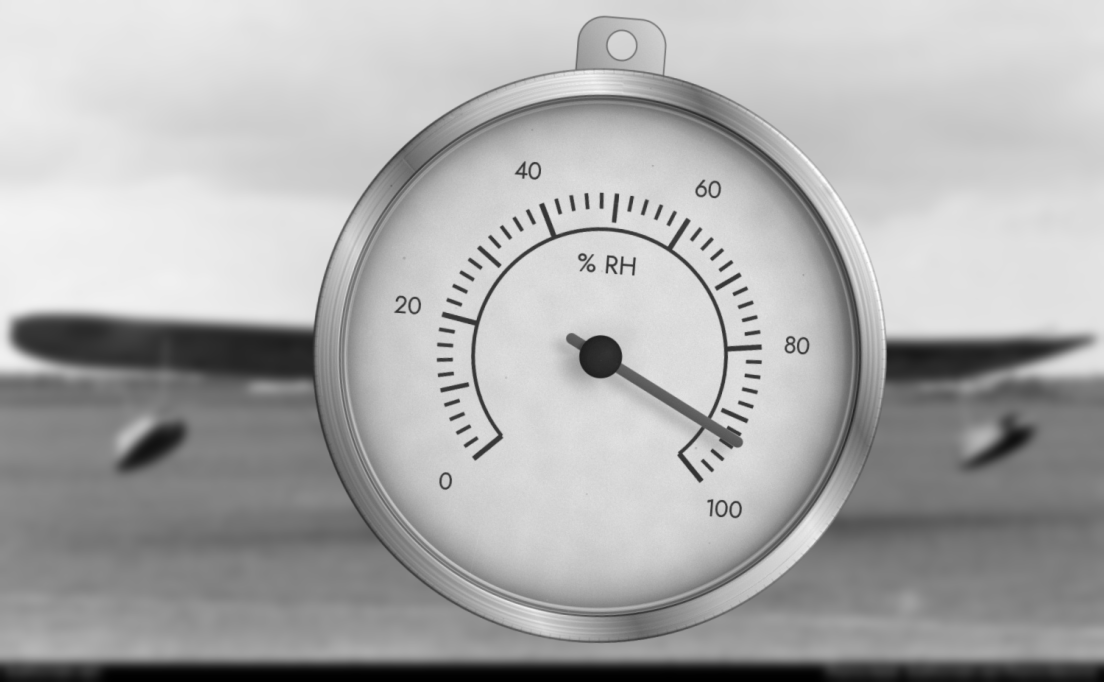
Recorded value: **93** %
